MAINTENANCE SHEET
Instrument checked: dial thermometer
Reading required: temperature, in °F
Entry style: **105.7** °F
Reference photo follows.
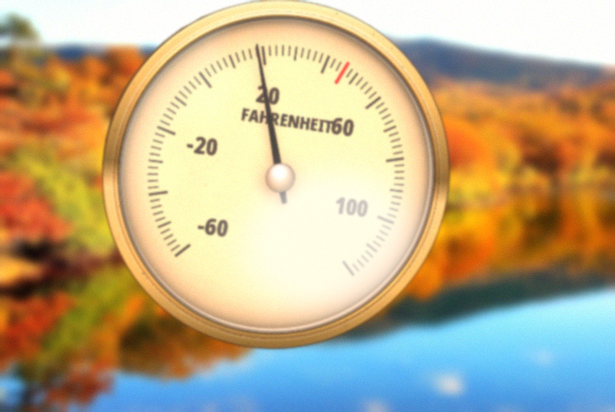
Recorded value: **18** °F
